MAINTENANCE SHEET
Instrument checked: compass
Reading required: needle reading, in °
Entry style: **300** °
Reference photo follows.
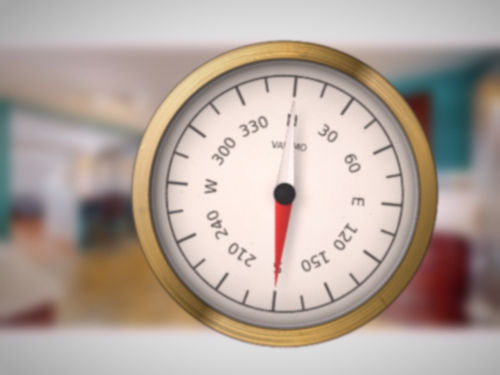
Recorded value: **180** °
